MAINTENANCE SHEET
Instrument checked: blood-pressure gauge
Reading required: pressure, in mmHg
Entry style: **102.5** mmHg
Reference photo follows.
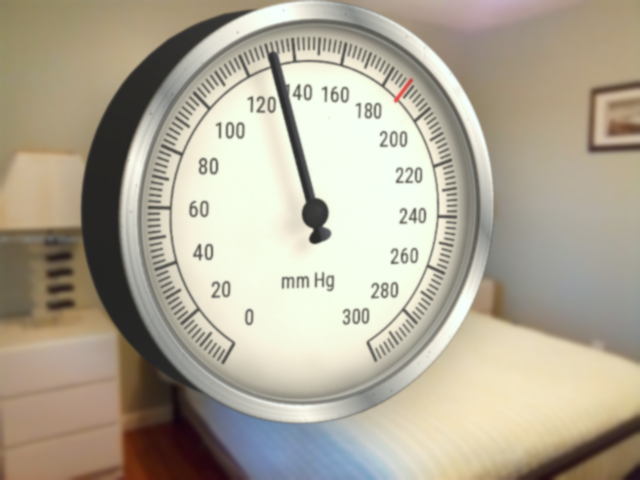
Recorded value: **130** mmHg
